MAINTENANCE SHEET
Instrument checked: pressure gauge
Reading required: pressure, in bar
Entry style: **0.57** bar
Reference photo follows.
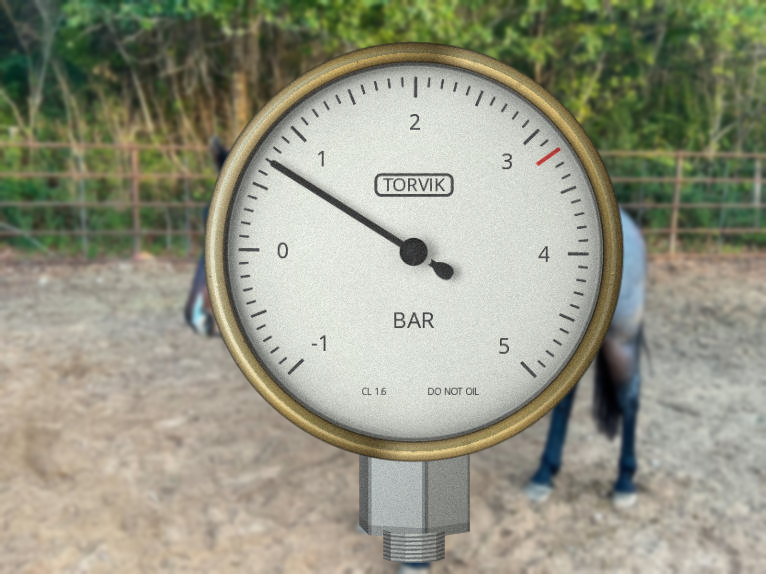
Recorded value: **0.7** bar
